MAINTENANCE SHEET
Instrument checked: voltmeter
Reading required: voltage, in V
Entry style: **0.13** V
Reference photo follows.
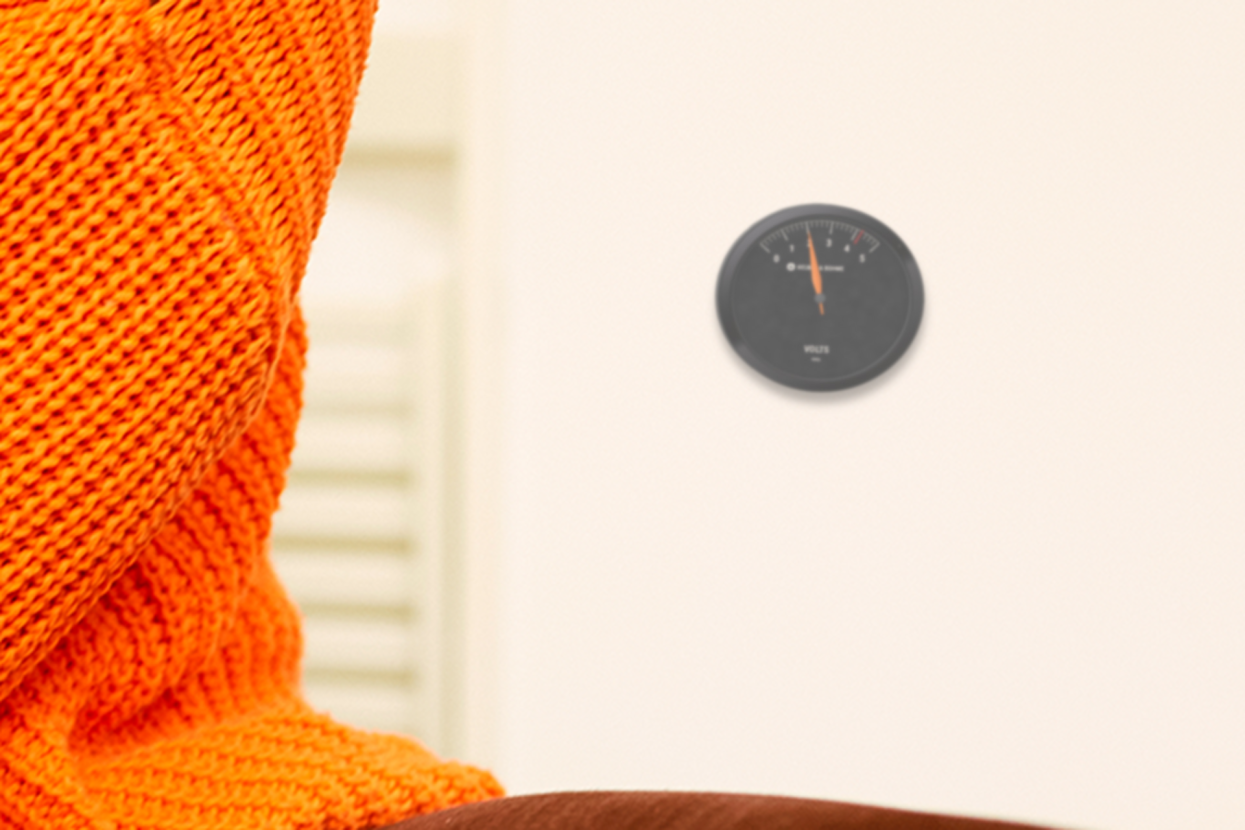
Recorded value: **2** V
